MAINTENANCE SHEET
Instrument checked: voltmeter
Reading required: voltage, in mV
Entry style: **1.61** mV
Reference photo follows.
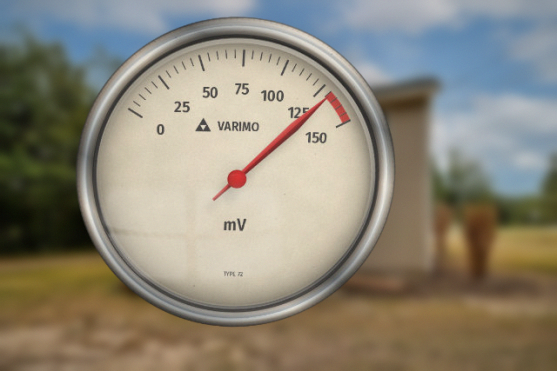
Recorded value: **130** mV
